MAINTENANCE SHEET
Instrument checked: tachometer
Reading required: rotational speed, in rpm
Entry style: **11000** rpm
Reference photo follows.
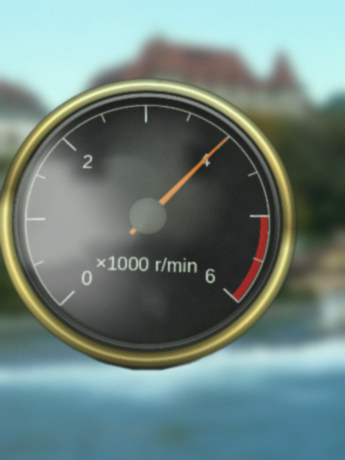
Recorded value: **4000** rpm
